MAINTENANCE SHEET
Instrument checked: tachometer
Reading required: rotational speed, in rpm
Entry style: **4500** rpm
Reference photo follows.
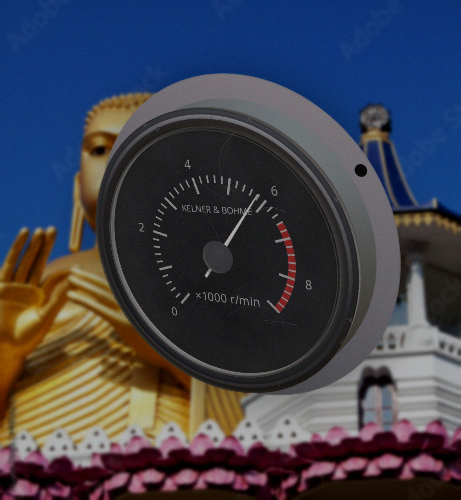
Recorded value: **5800** rpm
